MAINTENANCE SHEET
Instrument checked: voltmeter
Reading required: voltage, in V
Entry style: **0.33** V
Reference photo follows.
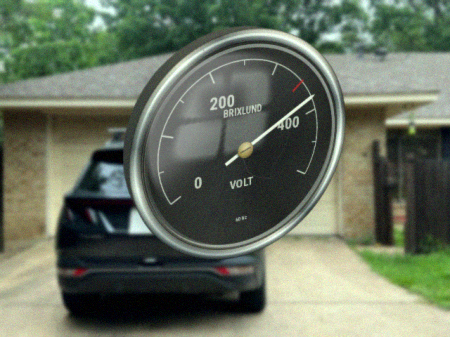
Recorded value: **375** V
